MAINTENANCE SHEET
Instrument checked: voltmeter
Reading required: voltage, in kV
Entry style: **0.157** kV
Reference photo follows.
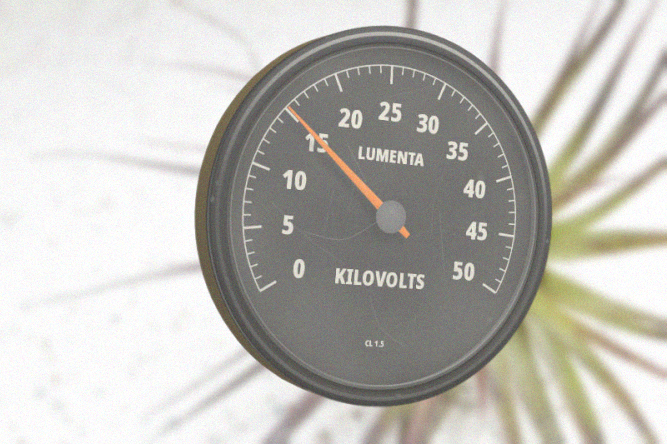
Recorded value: **15** kV
